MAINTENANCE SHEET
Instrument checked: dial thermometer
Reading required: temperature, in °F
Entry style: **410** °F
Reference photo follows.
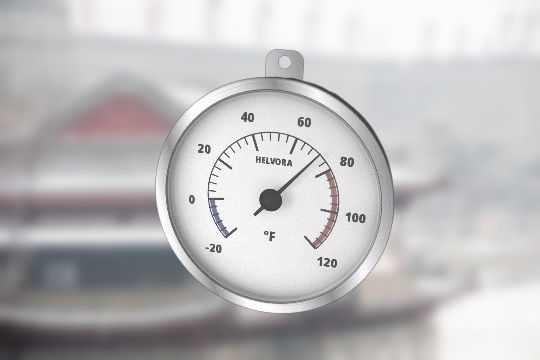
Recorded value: **72** °F
